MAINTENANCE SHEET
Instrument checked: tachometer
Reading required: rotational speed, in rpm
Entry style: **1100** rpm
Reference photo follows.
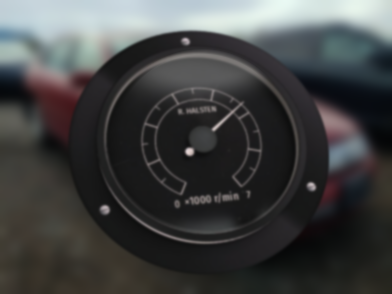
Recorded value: **4750** rpm
